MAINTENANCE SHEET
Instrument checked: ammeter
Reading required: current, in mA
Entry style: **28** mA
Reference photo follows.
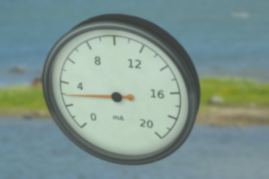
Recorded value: **3** mA
